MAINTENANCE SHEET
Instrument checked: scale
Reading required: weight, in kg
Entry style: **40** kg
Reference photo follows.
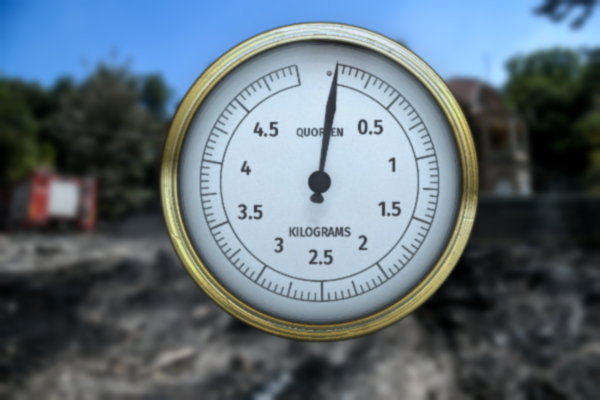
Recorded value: **0** kg
